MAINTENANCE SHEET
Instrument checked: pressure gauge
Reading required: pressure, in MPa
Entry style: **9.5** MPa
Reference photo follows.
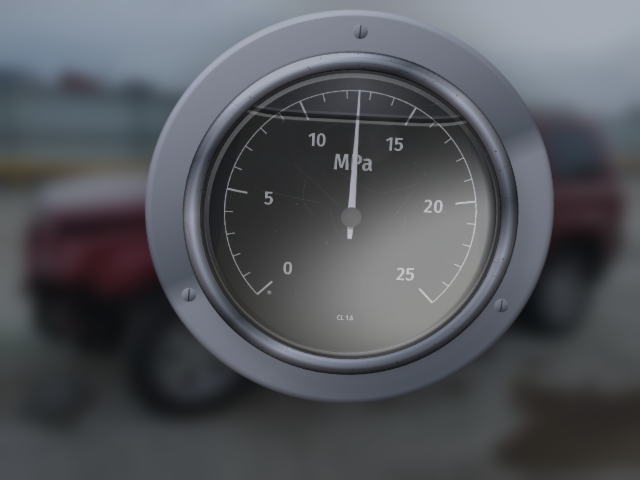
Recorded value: **12.5** MPa
